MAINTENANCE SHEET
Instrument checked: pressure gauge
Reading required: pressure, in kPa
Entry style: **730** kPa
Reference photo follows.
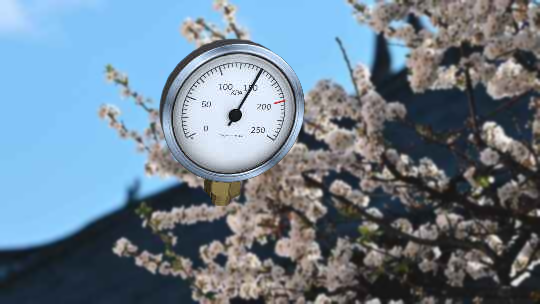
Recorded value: **150** kPa
